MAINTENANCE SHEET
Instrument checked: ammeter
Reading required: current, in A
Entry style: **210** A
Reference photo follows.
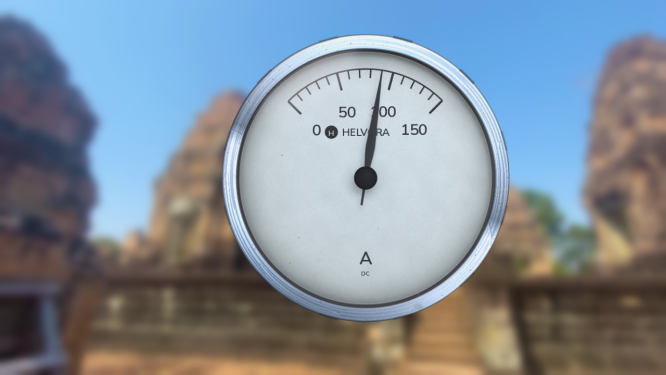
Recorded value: **90** A
